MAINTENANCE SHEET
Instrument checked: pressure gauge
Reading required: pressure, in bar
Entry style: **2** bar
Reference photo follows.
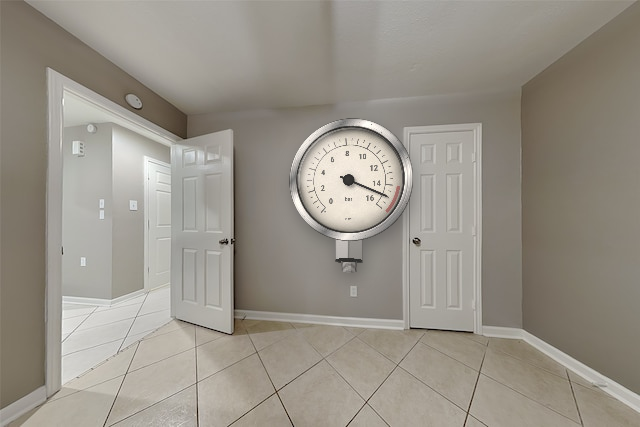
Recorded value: **15** bar
